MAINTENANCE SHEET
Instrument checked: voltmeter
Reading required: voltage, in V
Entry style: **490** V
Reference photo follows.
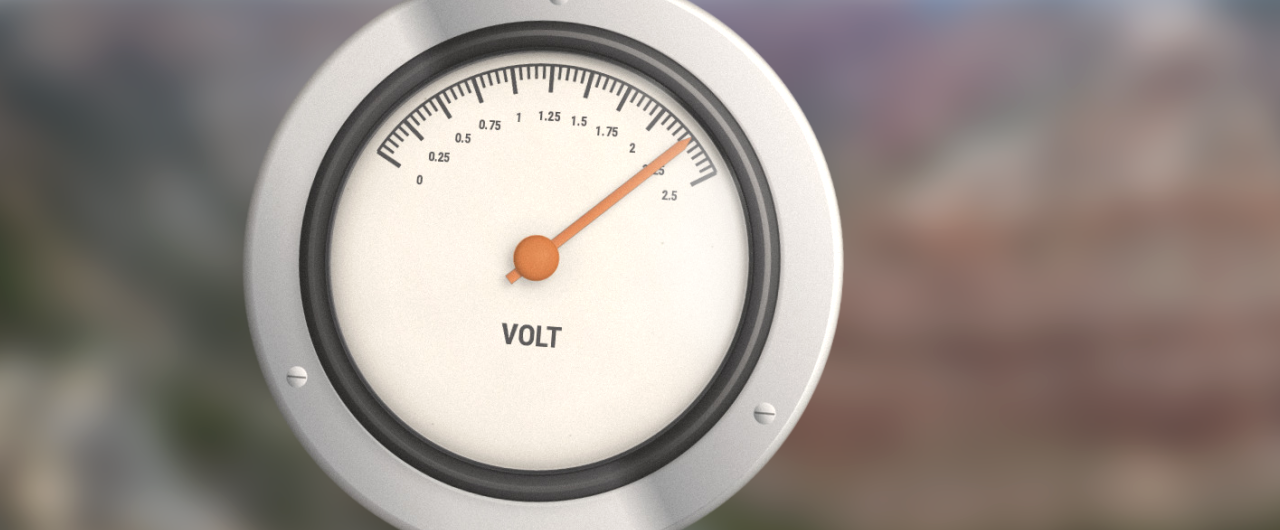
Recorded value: **2.25** V
